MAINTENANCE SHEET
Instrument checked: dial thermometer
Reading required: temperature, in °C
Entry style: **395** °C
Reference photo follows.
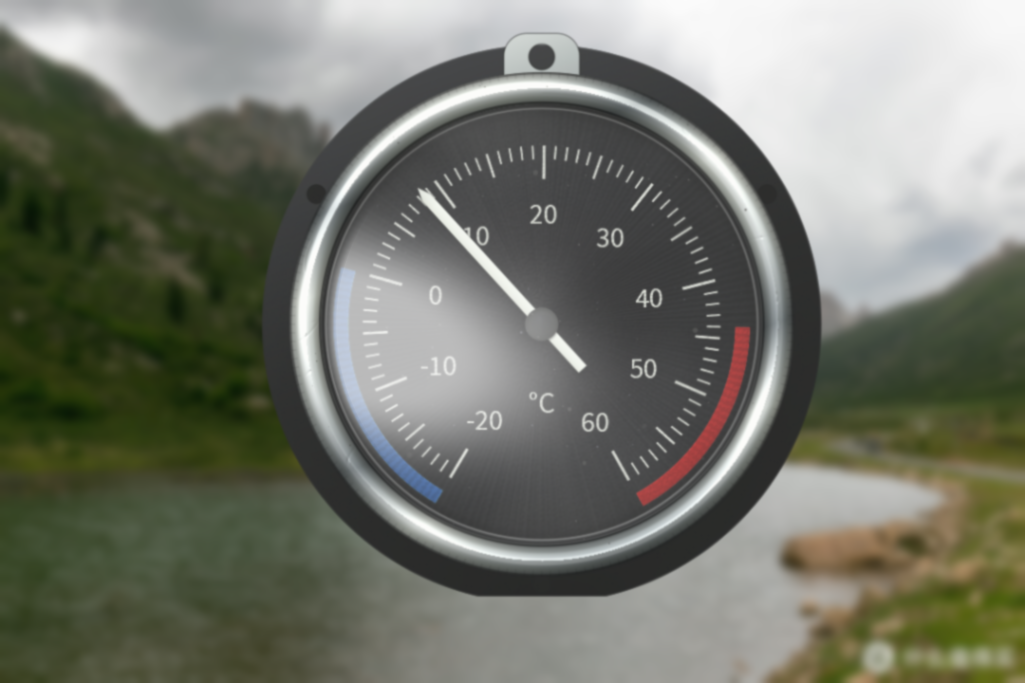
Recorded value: **8.5** °C
